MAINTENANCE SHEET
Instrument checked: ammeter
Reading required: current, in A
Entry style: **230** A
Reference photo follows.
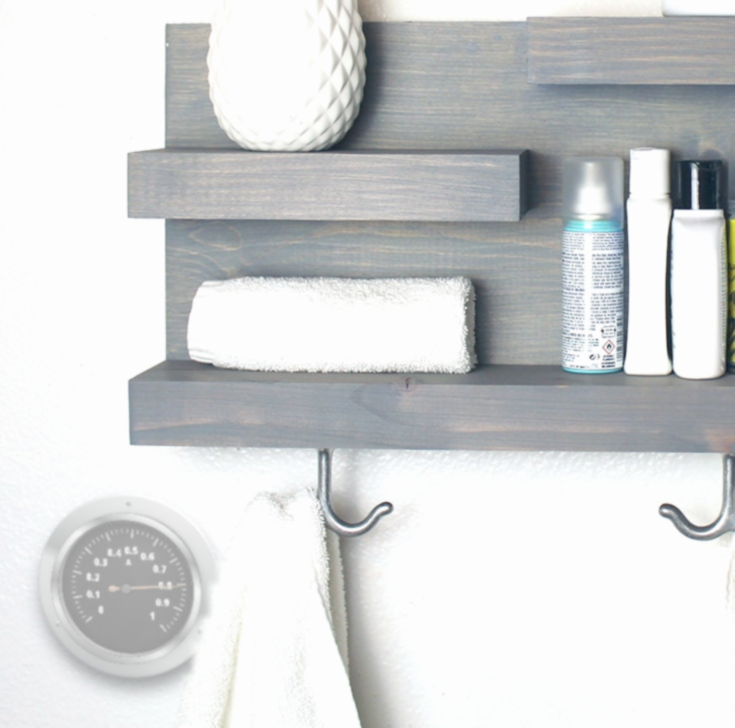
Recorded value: **0.8** A
